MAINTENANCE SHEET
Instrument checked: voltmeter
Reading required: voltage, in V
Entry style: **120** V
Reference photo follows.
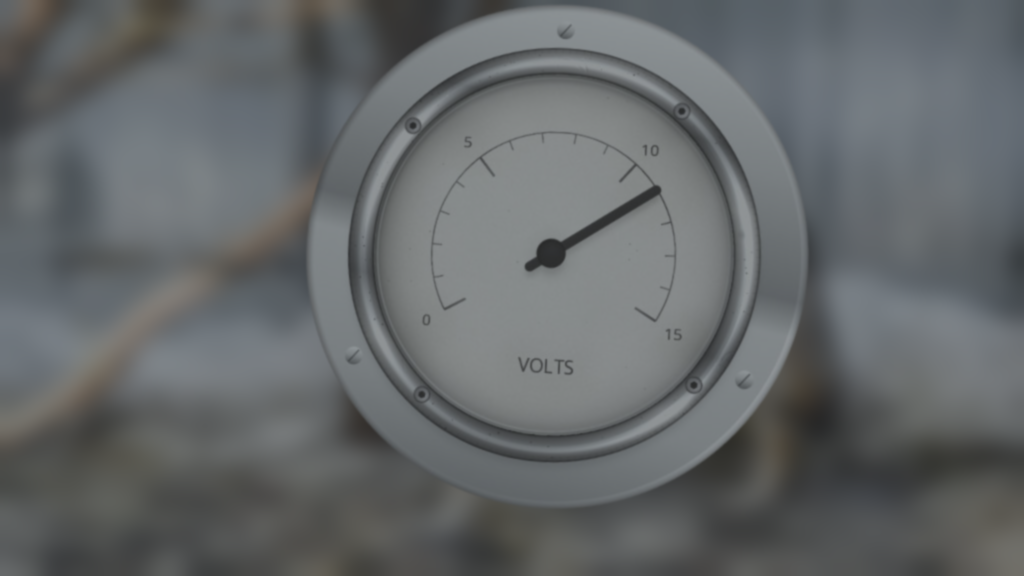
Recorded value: **11** V
